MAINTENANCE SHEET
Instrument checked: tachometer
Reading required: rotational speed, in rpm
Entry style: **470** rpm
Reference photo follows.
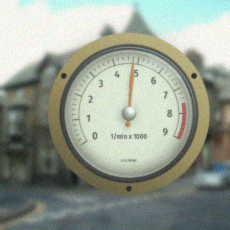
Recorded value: **4800** rpm
